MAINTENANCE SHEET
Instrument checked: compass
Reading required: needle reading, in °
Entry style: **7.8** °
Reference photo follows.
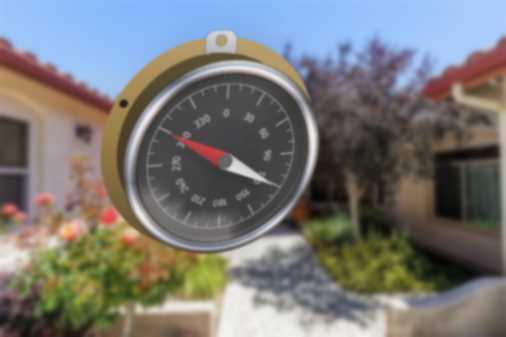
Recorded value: **300** °
